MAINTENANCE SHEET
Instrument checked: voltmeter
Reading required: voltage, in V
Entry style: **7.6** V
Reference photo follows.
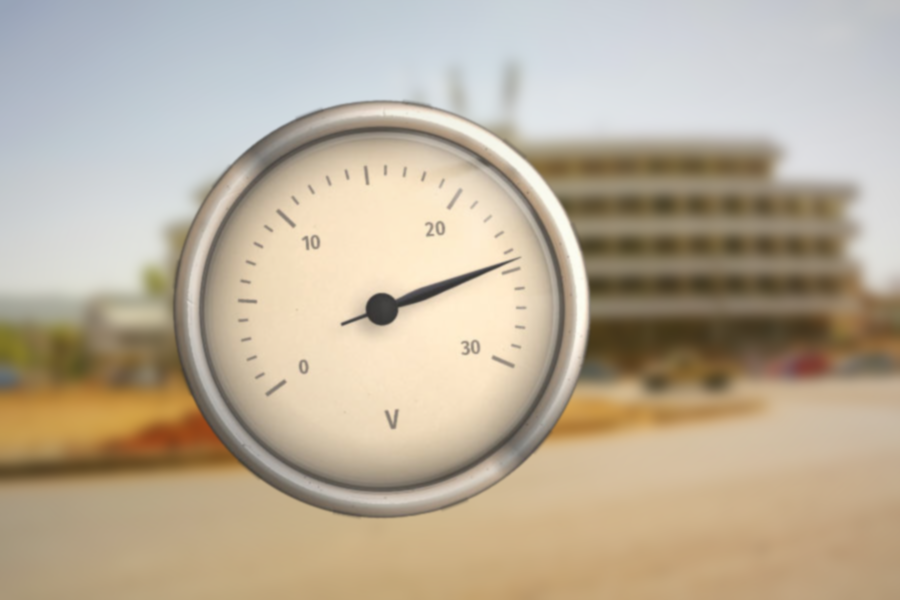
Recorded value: **24.5** V
